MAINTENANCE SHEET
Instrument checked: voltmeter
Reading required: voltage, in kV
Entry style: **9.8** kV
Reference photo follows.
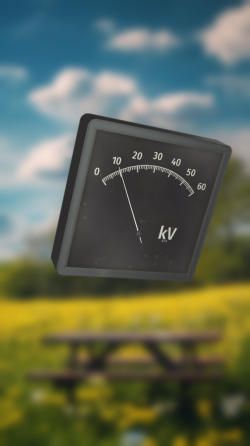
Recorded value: **10** kV
